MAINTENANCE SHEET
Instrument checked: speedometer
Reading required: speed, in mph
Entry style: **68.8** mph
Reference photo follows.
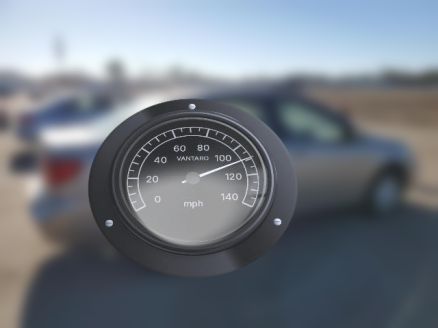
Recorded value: **110** mph
